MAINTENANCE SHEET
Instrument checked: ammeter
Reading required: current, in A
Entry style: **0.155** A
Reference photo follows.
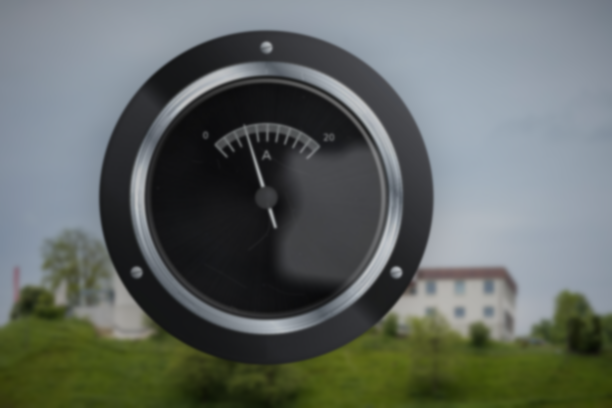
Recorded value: **6** A
